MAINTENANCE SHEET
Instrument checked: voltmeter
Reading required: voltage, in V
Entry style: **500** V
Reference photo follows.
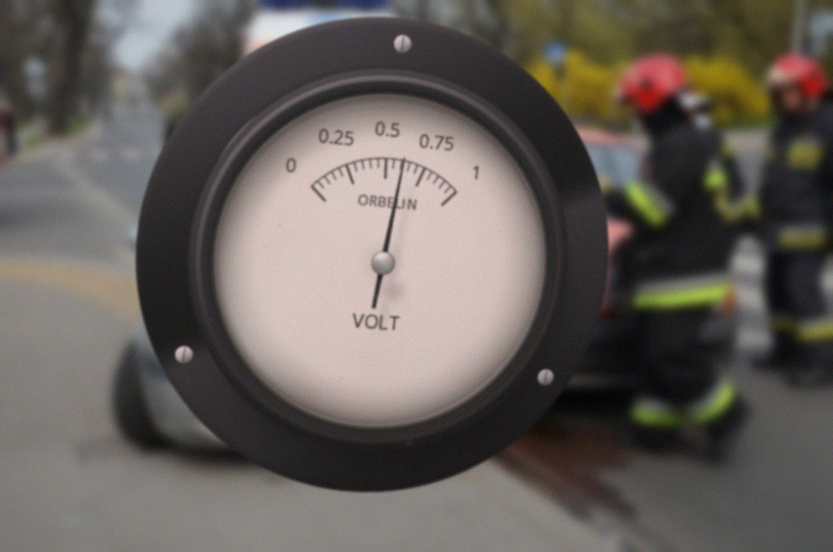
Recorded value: **0.6** V
